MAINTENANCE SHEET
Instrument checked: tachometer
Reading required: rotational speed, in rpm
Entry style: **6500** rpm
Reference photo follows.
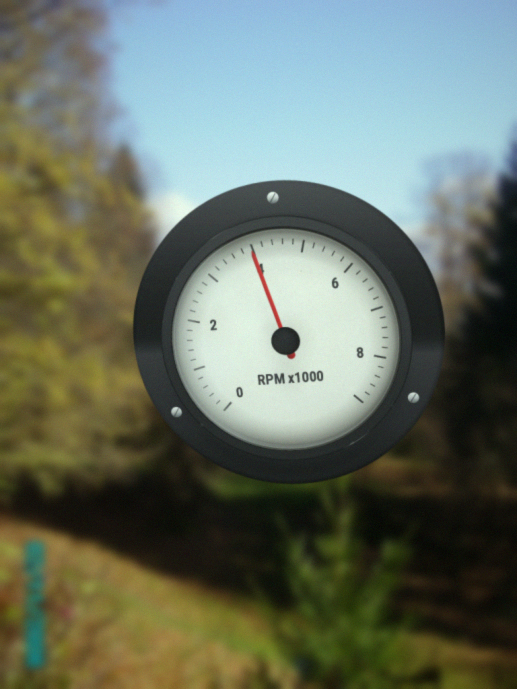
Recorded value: **4000** rpm
